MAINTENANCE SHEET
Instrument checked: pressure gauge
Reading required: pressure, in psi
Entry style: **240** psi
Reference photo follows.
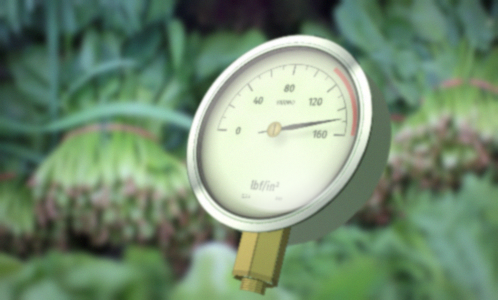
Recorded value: **150** psi
